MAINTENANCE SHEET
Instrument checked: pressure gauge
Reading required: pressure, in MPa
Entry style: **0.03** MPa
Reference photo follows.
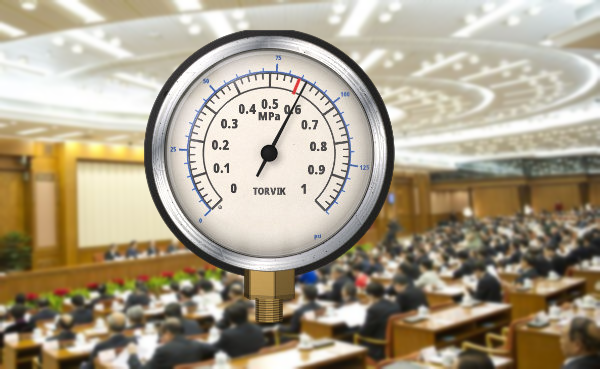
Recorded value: **0.6** MPa
